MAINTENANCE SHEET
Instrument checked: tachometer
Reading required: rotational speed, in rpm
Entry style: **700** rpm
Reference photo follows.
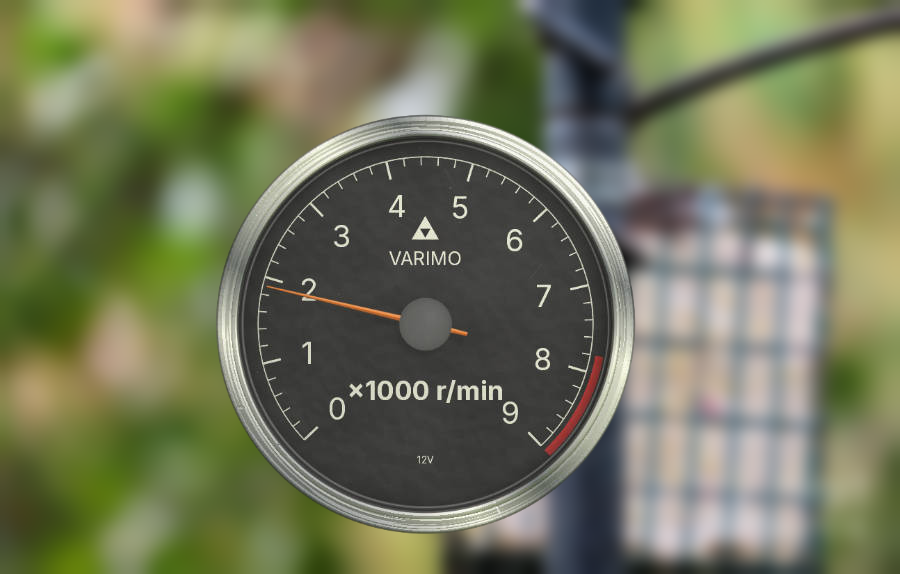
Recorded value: **1900** rpm
